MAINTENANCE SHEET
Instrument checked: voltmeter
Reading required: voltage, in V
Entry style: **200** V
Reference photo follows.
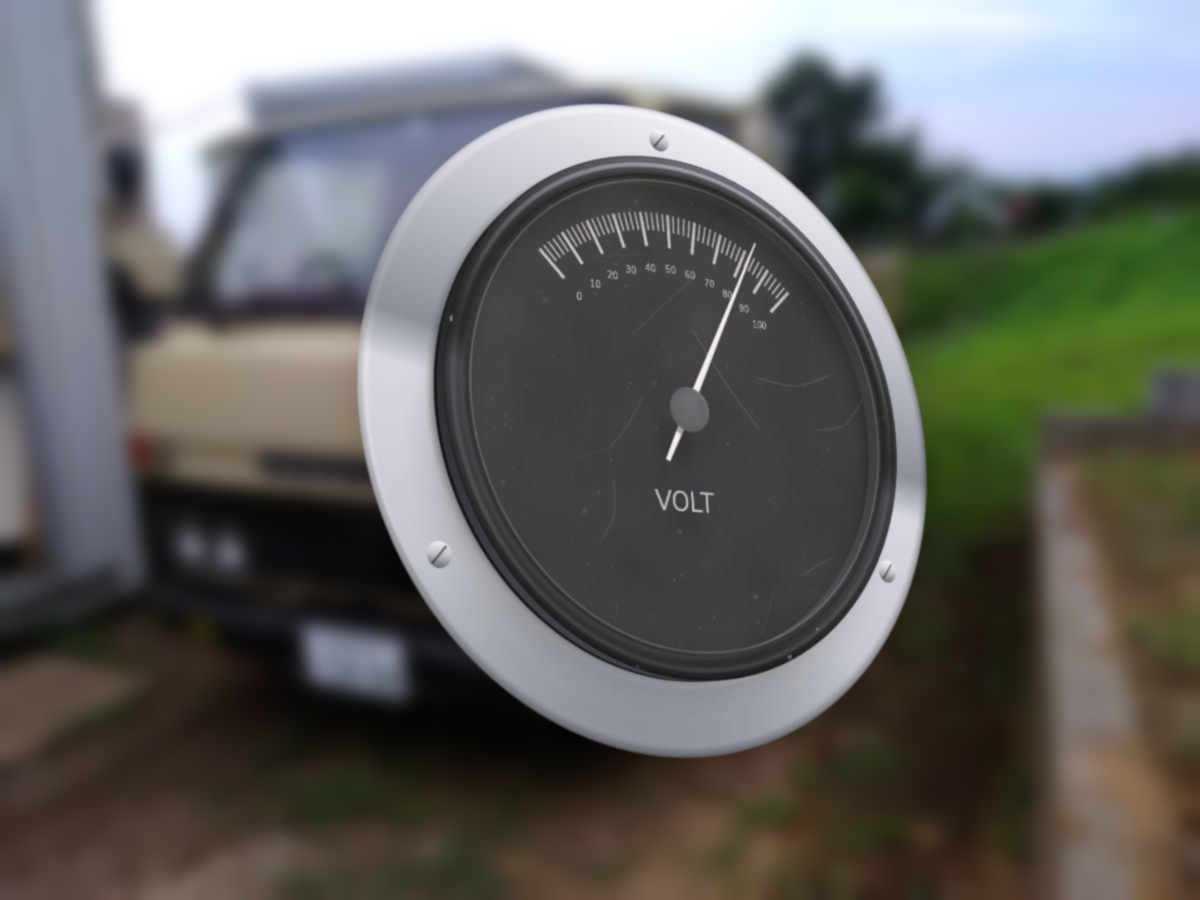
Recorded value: **80** V
